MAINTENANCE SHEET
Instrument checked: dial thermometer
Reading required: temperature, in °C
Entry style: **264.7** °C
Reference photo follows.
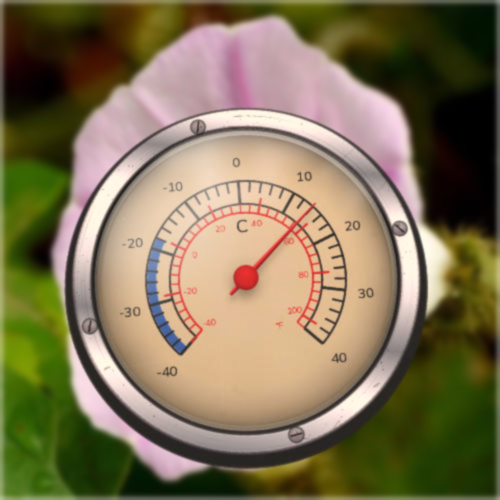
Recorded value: **14** °C
